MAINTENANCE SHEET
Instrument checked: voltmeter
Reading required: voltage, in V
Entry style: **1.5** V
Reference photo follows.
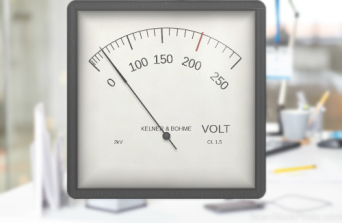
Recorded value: **50** V
